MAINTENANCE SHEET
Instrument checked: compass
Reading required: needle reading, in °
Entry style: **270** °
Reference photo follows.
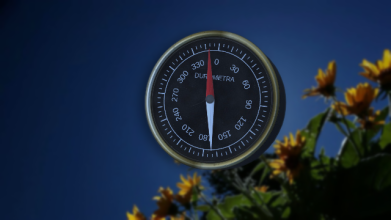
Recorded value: **350** °
